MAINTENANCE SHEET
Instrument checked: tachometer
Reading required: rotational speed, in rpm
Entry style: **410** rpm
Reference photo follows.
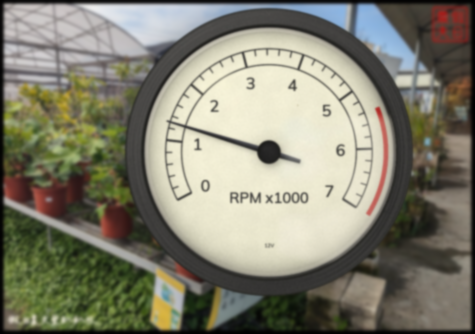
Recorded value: **1300** rpm
